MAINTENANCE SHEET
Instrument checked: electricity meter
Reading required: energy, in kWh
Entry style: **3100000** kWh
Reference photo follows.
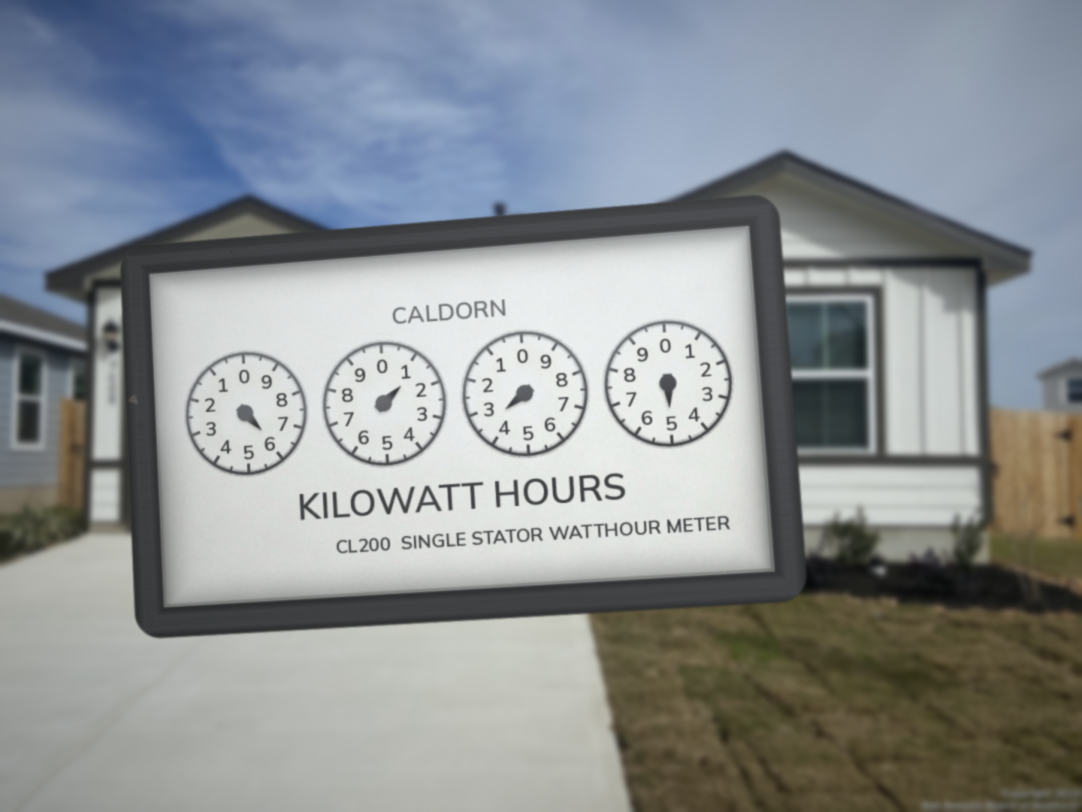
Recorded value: **6135** kWh
